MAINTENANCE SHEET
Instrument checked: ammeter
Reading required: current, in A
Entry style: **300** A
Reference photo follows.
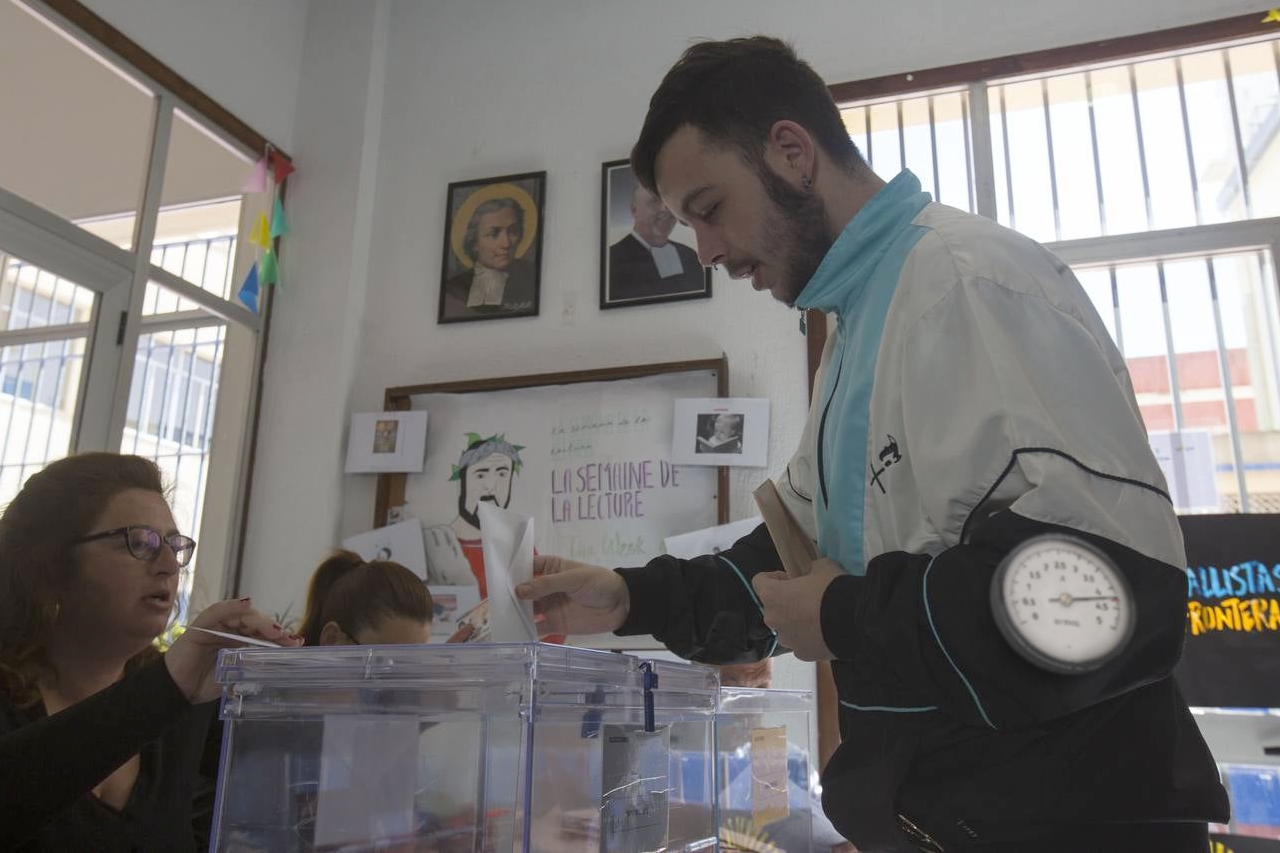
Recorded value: **4.25** A
